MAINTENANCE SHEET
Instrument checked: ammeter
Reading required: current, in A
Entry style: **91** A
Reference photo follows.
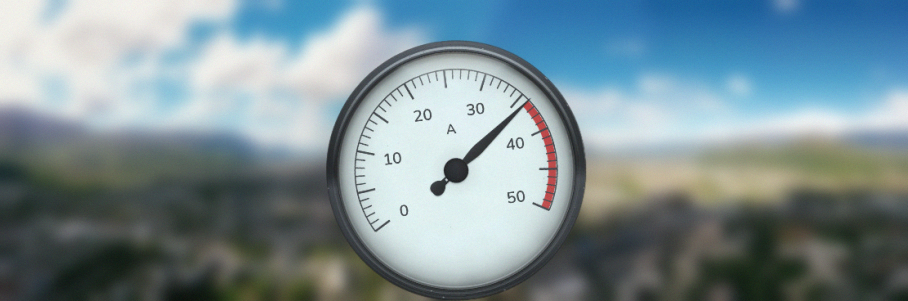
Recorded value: **36** A
